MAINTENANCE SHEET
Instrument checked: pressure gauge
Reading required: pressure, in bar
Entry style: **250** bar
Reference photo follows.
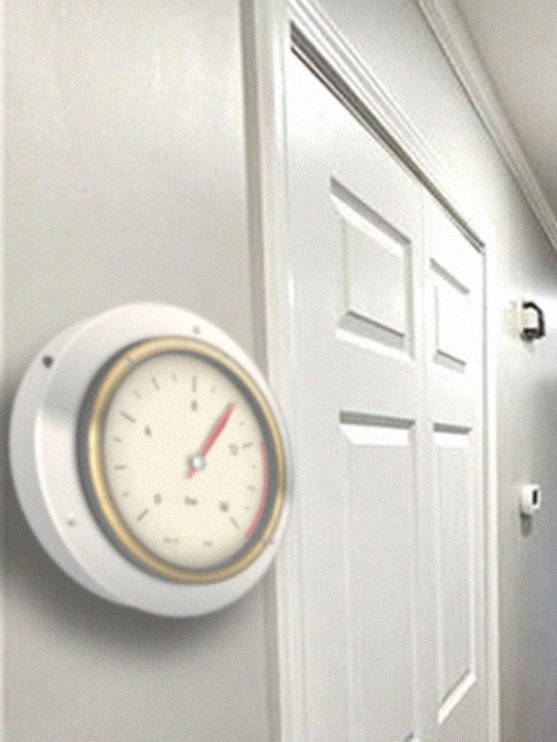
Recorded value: **10** bar
